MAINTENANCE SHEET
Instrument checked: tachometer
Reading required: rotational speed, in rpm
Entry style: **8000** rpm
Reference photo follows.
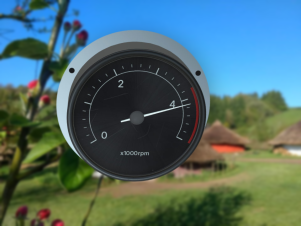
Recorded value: **4100** rpm
